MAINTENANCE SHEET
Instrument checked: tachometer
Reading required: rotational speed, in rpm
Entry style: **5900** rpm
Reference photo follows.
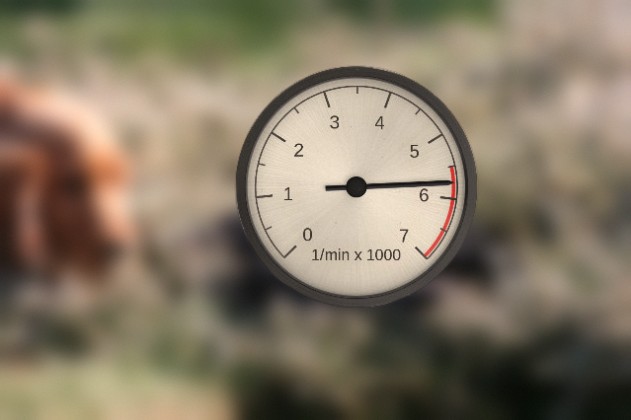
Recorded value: **5750** rpm
